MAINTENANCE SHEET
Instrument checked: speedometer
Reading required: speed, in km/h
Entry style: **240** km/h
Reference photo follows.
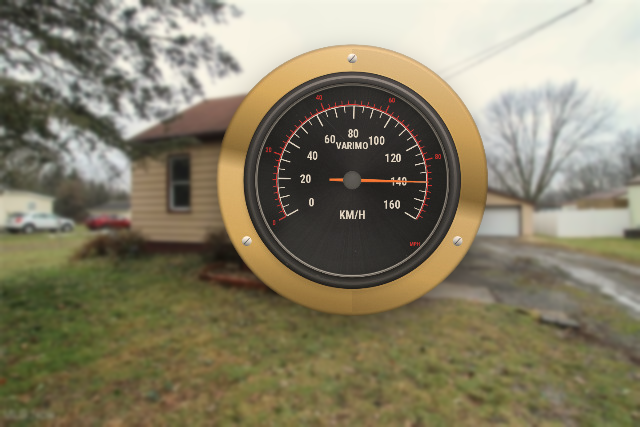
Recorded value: **140** km/h
